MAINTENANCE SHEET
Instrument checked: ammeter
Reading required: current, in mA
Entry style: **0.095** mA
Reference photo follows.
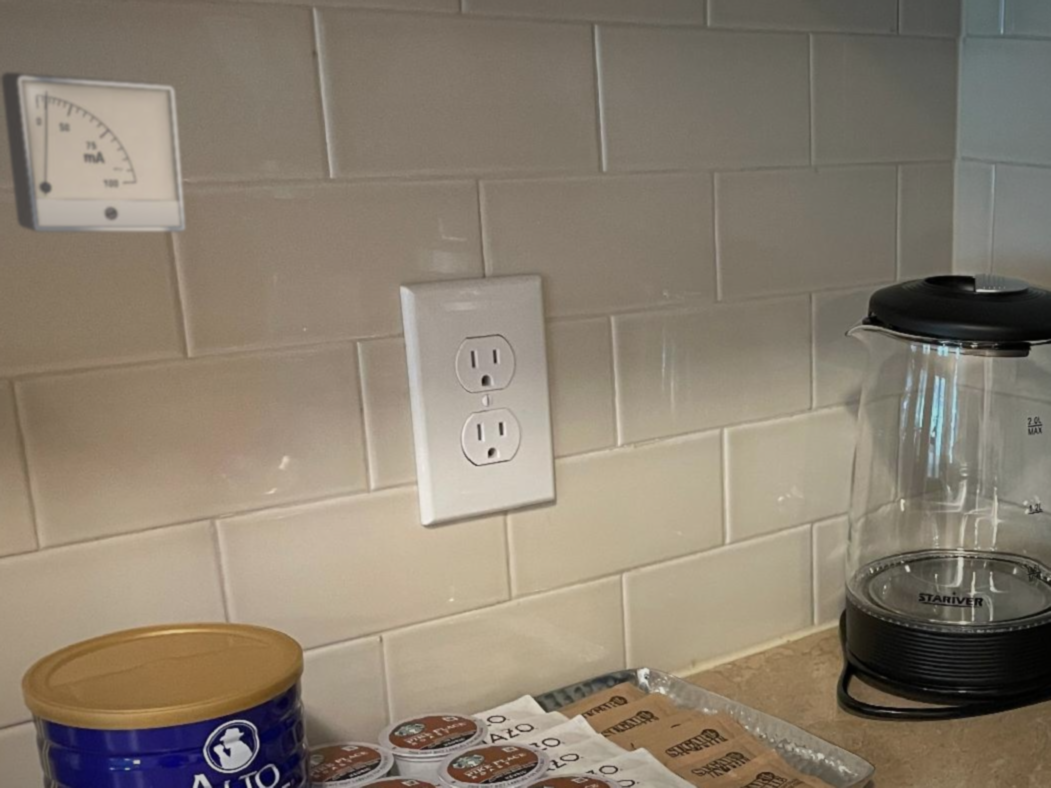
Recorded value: **25** mA
